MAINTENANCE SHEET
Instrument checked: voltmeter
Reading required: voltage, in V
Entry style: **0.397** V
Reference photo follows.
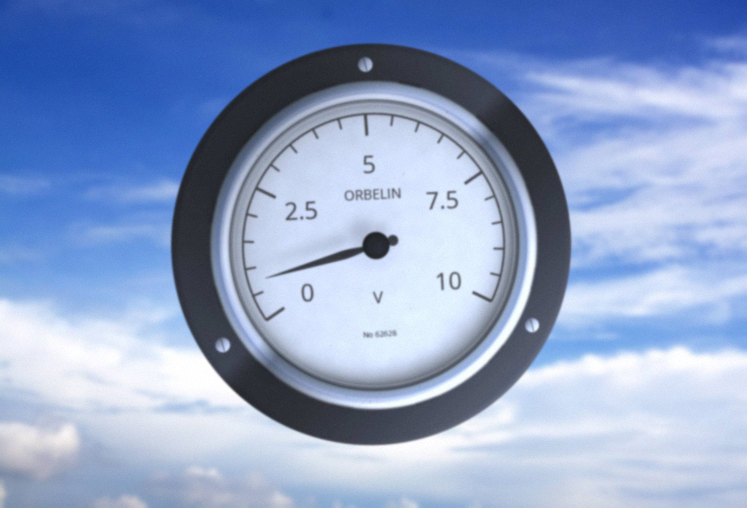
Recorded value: **0.75** V
